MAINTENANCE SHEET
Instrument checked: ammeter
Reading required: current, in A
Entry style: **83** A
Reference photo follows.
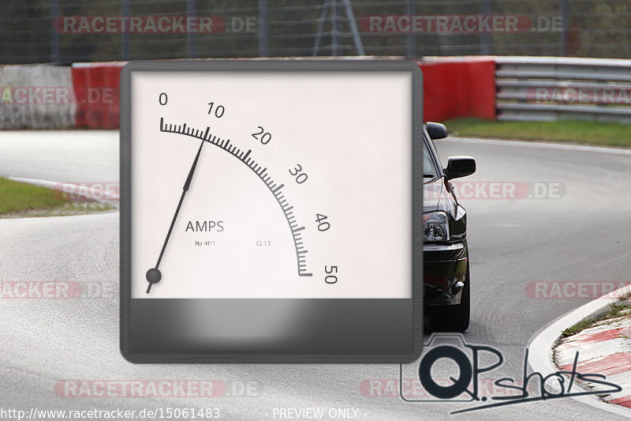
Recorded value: **10** A
